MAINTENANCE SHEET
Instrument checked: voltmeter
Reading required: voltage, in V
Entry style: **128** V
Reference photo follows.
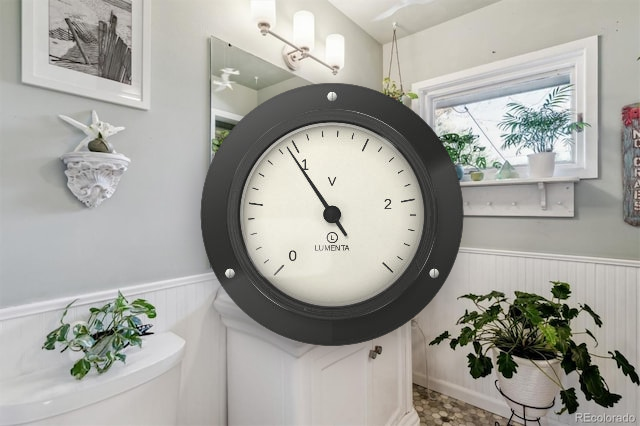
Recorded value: **0.95** V
